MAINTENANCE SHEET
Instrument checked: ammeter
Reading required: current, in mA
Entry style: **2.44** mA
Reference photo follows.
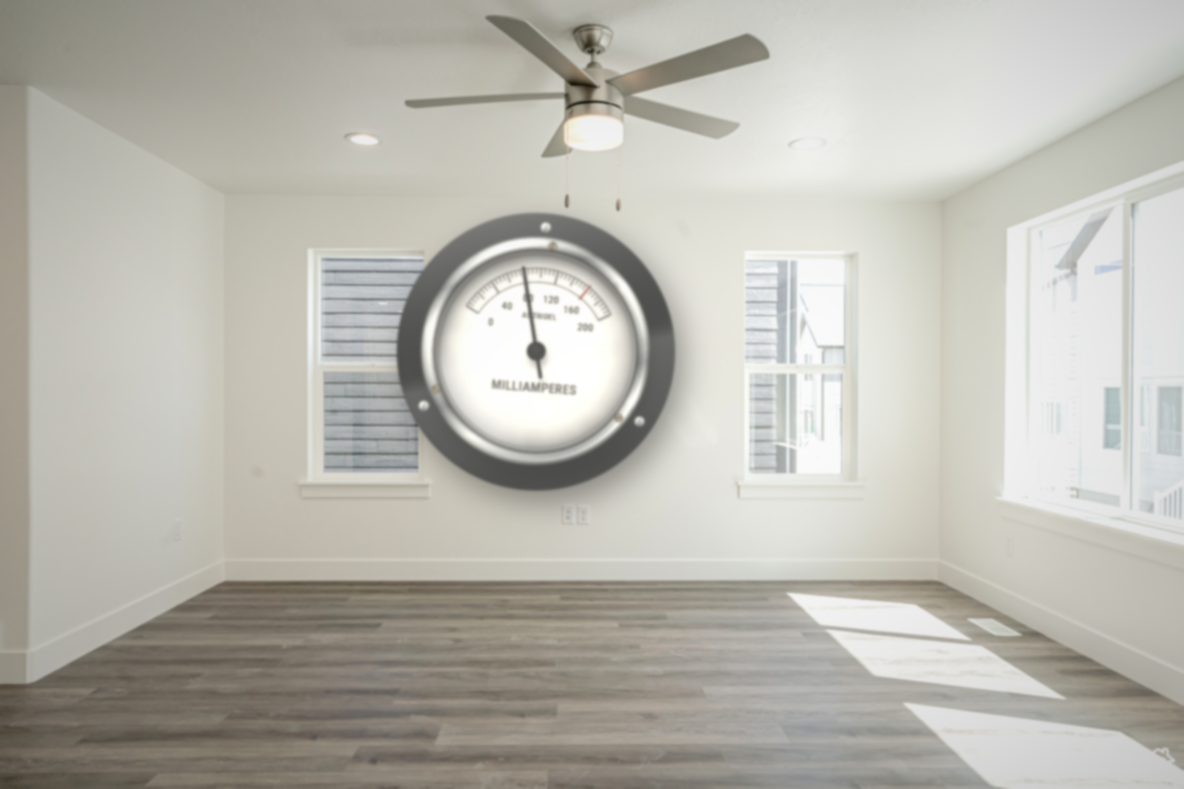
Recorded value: **80** mA
